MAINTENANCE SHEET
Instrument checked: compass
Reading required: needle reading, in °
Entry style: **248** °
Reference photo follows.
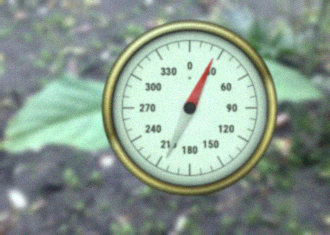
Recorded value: **25** °
